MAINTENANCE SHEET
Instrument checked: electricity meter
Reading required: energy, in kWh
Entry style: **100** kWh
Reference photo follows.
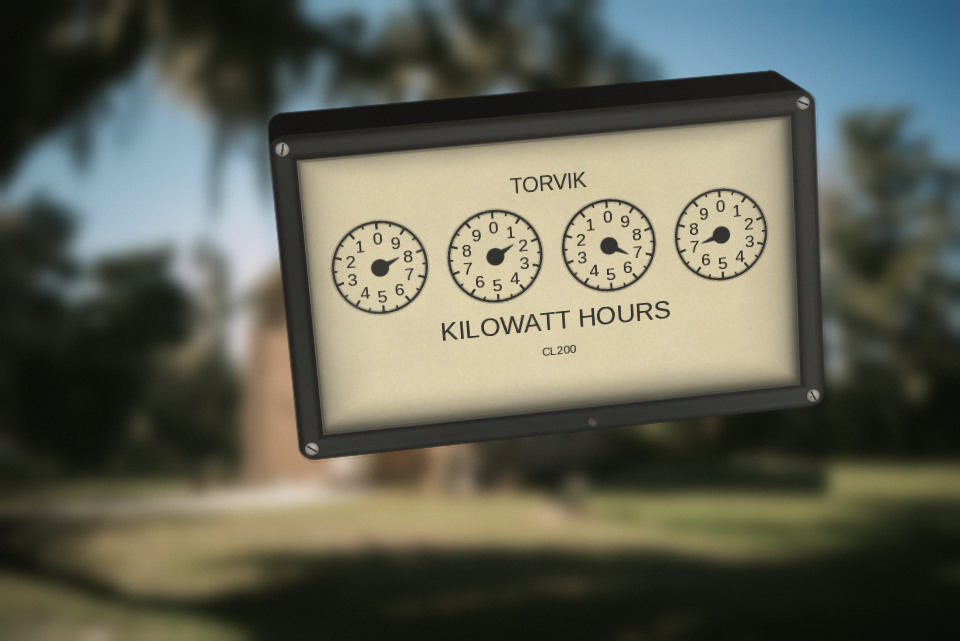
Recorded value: **8167** kWh
